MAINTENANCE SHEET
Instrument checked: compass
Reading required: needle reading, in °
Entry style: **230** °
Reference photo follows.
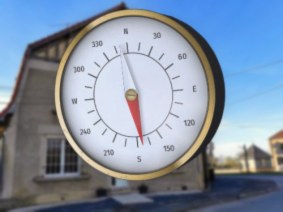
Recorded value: **172.5** °
